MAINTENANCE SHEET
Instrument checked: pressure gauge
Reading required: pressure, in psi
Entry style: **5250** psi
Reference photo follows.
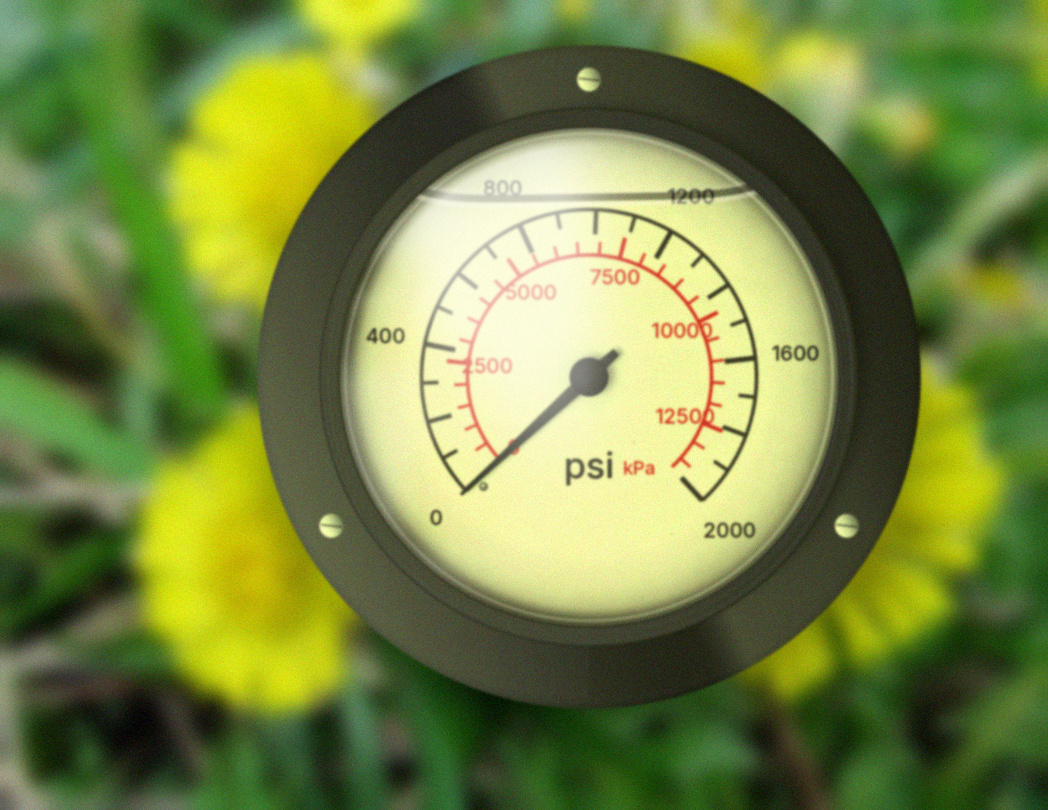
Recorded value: **0** psi
